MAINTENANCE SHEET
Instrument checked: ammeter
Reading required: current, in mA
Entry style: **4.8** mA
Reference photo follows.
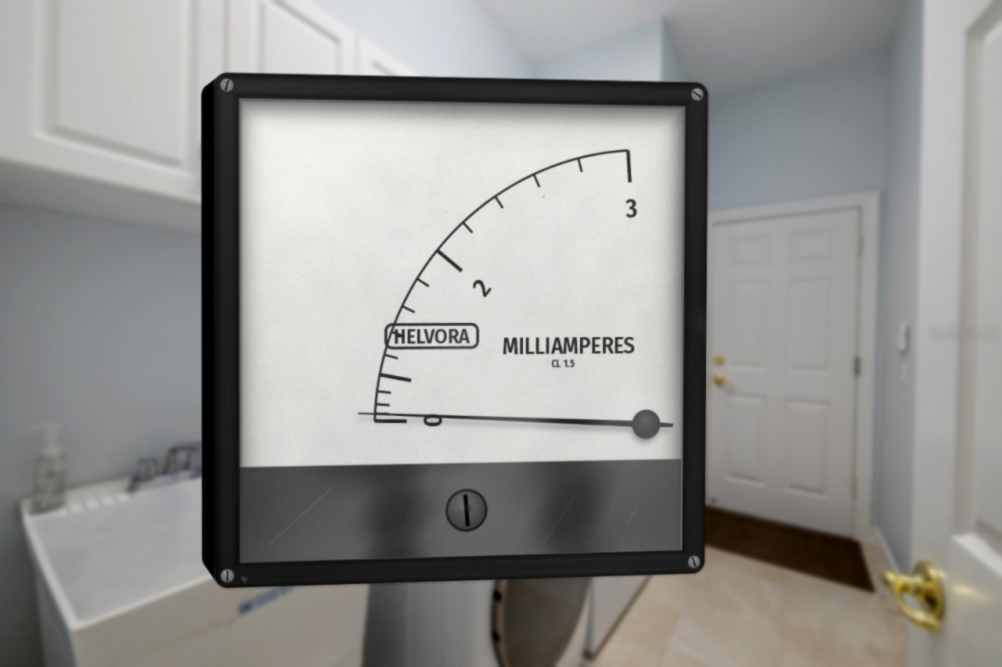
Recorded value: **0.4** mA
